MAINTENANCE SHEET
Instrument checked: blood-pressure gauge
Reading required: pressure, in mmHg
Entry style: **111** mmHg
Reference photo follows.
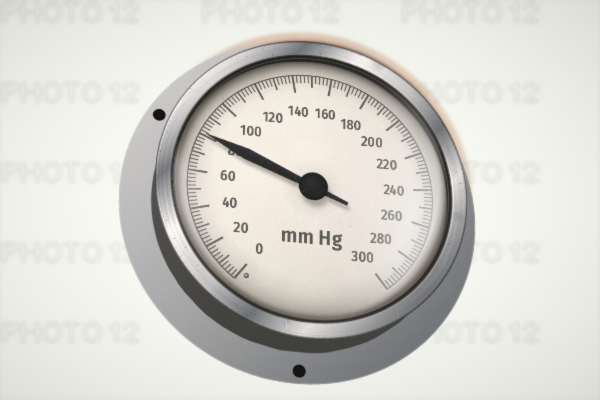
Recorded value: **80** mmHg
